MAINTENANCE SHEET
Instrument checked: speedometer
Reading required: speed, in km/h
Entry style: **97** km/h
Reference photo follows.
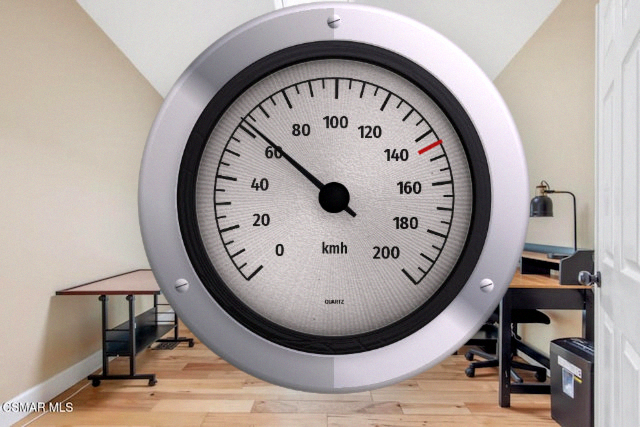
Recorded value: **62.5** km/h
